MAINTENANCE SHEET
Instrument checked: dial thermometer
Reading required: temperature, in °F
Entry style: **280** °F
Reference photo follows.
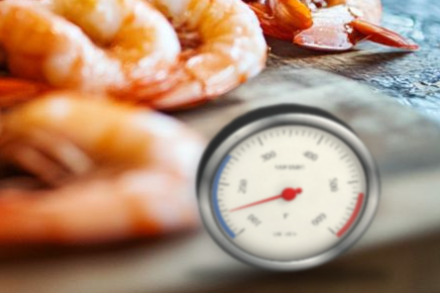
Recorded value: **150** °F
